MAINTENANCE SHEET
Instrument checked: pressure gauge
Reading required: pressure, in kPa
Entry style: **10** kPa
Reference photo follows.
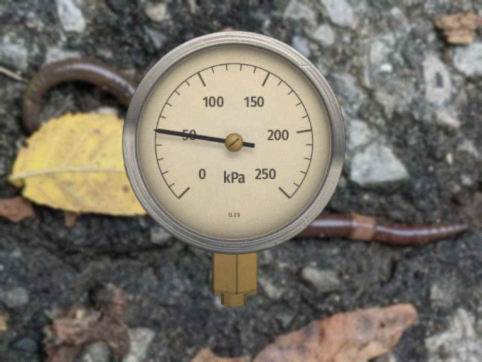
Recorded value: **50** kPa
